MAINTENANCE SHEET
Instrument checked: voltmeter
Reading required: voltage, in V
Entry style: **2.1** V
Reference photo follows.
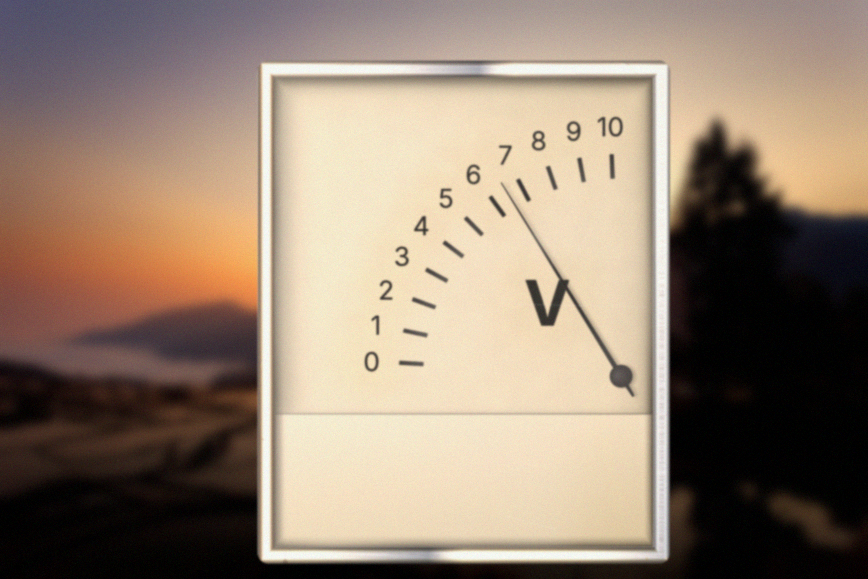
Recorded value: **6.5** V
